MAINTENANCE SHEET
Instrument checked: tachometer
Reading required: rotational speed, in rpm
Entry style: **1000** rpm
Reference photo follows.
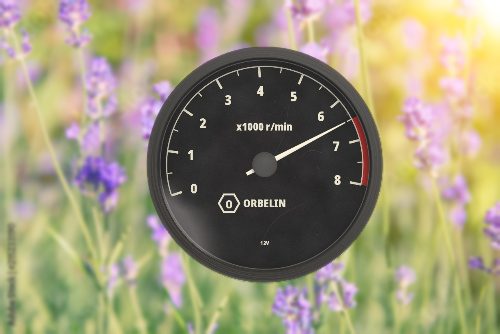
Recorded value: **6500** rpm
